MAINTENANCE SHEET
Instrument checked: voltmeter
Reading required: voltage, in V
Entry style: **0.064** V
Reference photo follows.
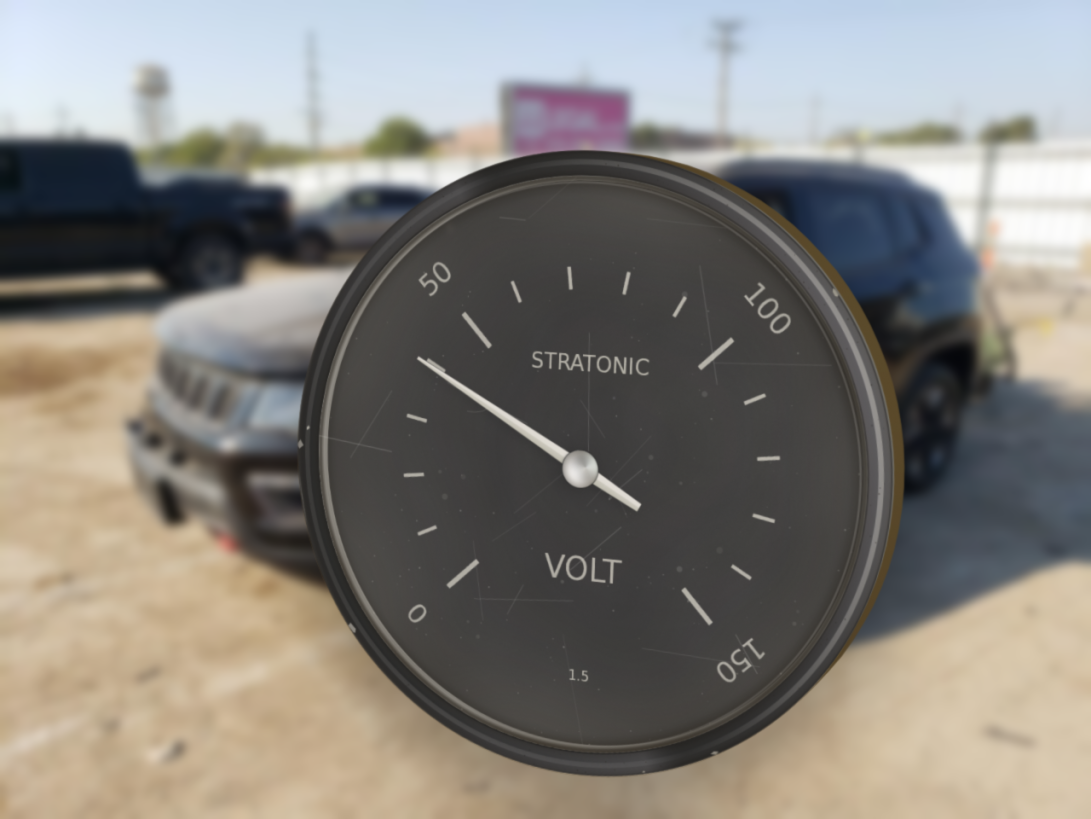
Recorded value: **40** V
